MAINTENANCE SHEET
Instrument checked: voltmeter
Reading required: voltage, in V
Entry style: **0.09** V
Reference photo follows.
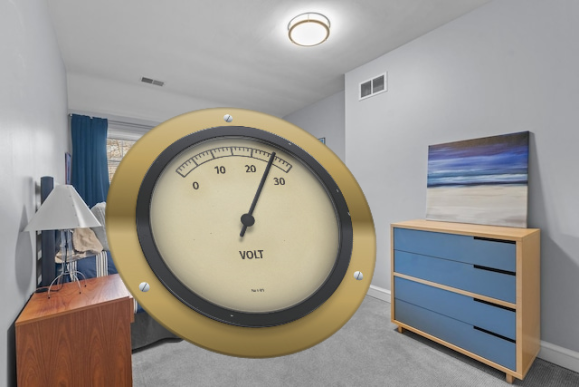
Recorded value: **25** V
